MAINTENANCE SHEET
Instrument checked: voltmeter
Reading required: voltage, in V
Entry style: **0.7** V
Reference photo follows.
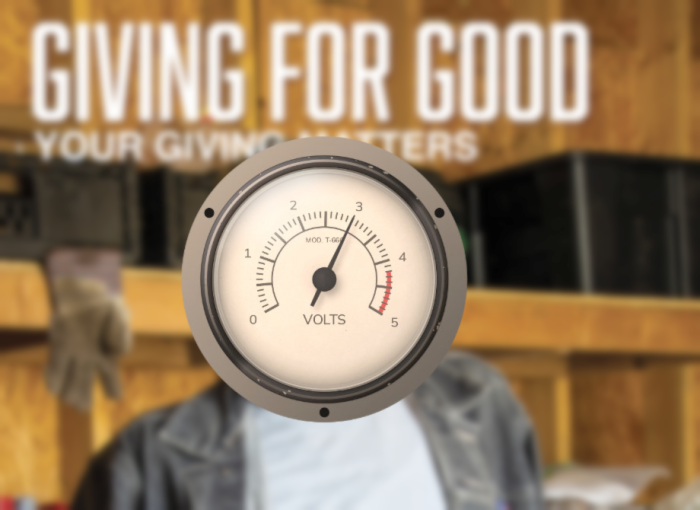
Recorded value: **3** V
